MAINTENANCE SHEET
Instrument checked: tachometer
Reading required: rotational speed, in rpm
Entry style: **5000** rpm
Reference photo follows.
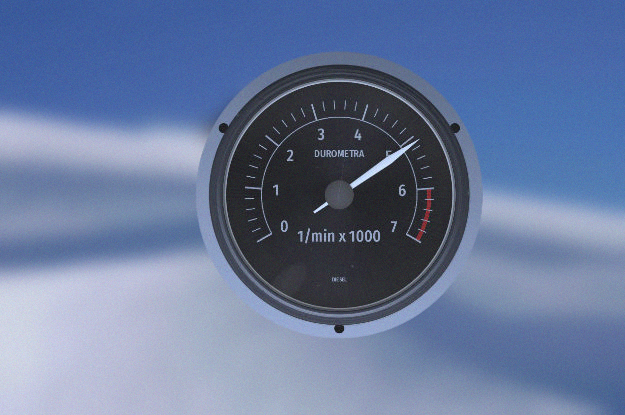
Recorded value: **5100** rpm
